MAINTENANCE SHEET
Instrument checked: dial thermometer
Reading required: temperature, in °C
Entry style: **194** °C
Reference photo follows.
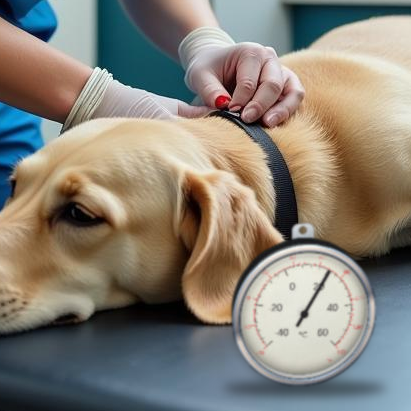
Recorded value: **20** °C
